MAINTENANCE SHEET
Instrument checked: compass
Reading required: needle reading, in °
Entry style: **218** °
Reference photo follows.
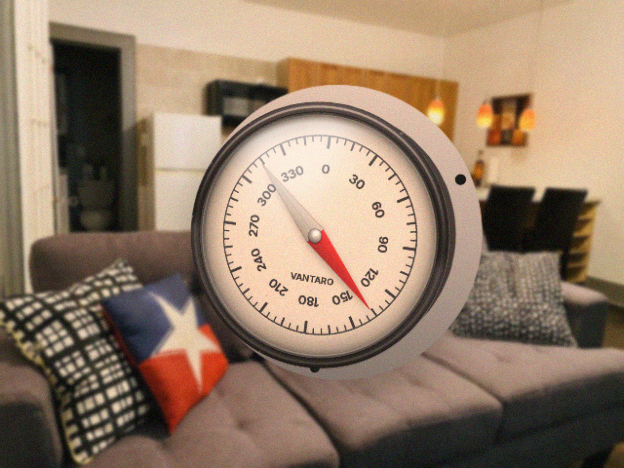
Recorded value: **135** °
